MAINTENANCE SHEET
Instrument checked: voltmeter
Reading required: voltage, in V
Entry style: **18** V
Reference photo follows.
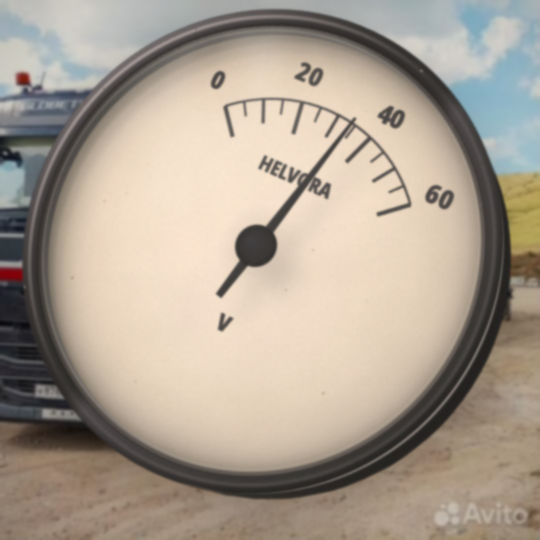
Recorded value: **35** V
